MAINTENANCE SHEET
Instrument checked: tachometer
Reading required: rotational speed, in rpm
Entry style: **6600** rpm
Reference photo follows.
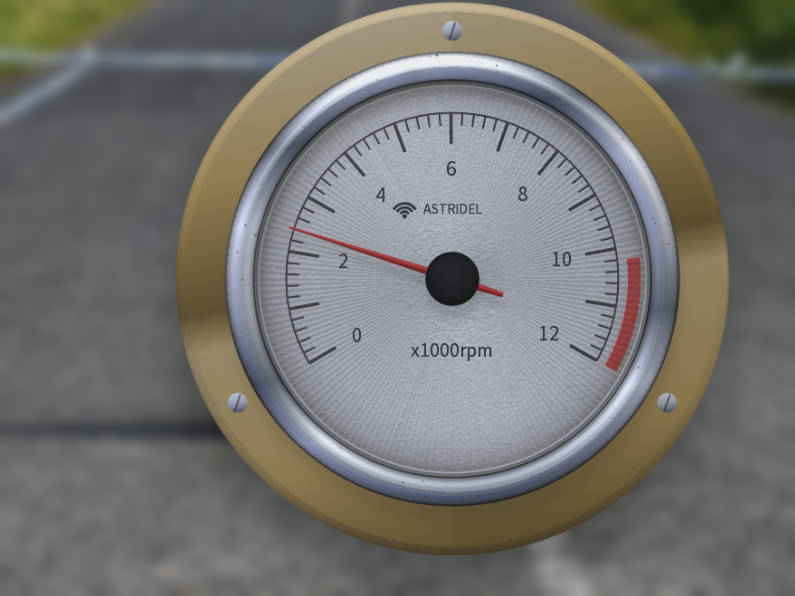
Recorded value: **2400** rpm
